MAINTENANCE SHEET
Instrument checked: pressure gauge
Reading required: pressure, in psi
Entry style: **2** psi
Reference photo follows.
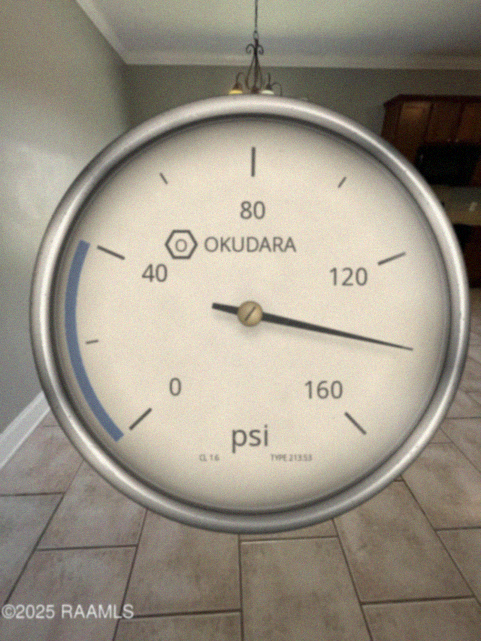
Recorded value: **140** psi
